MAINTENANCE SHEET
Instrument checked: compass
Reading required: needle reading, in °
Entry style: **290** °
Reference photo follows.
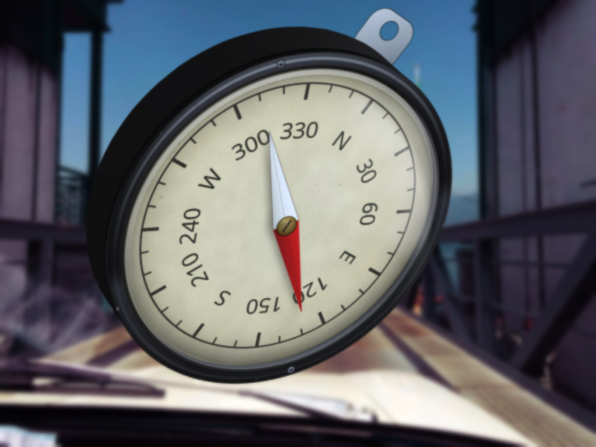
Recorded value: **130** °
